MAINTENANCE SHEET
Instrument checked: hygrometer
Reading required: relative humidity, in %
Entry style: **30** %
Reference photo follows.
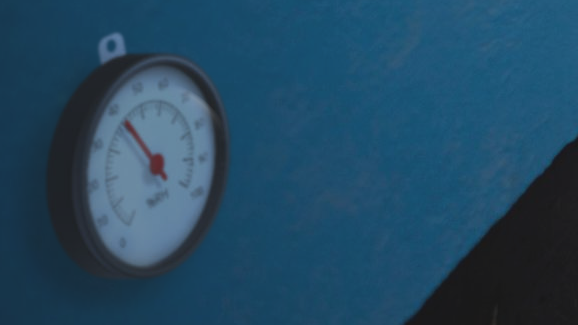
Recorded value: **40** %
